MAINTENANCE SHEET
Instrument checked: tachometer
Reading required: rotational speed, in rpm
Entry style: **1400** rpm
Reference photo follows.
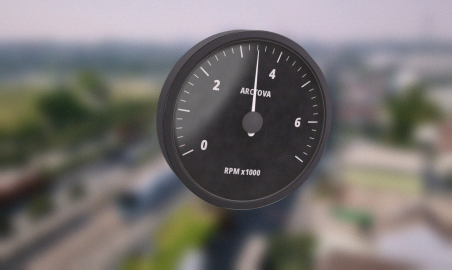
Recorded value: **3400** rpm
